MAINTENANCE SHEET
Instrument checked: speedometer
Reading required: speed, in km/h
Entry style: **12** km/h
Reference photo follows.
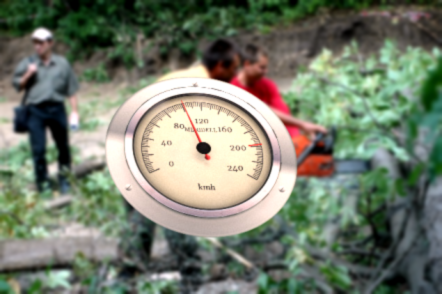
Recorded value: **100** km/h
